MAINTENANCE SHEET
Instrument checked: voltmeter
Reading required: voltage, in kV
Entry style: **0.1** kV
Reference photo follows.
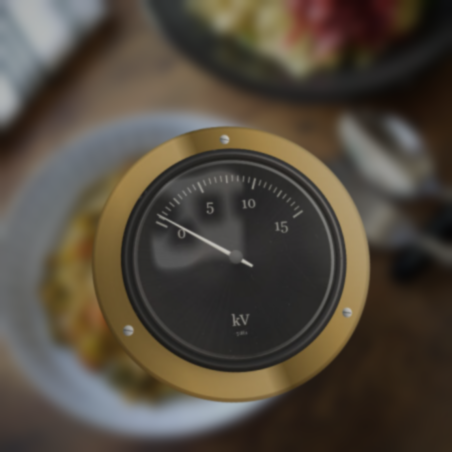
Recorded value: **0.5** kV
